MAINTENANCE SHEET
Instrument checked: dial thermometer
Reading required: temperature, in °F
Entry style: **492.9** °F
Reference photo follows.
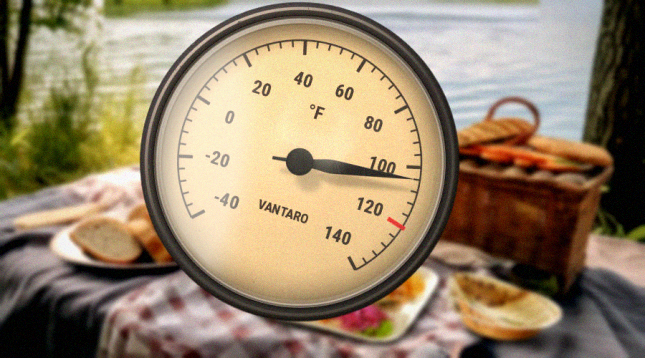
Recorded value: **104** °F
